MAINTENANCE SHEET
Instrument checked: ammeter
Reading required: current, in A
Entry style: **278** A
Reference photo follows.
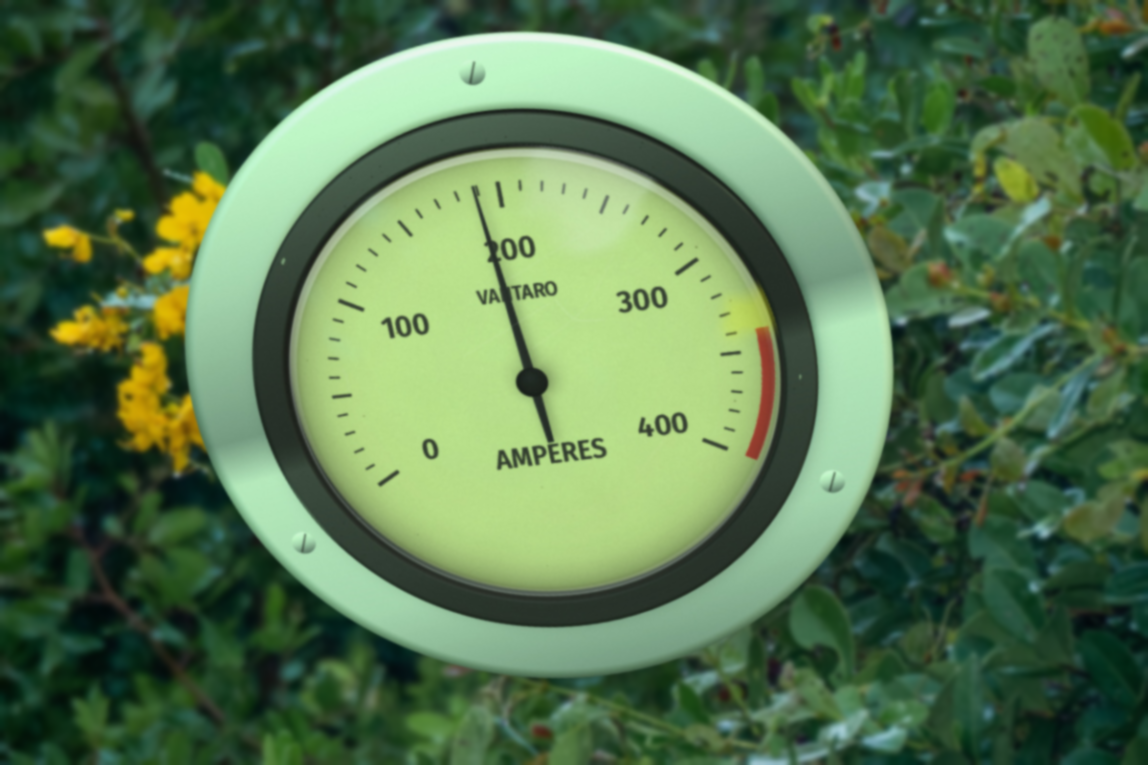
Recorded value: **190** A
